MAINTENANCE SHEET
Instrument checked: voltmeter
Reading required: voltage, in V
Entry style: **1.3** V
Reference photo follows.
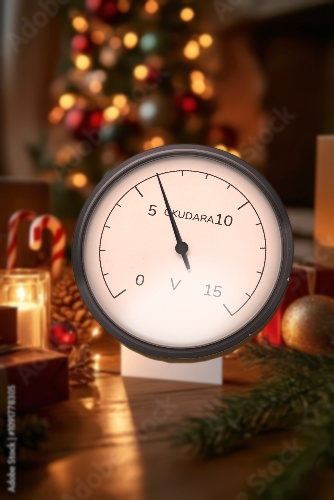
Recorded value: **6** V
